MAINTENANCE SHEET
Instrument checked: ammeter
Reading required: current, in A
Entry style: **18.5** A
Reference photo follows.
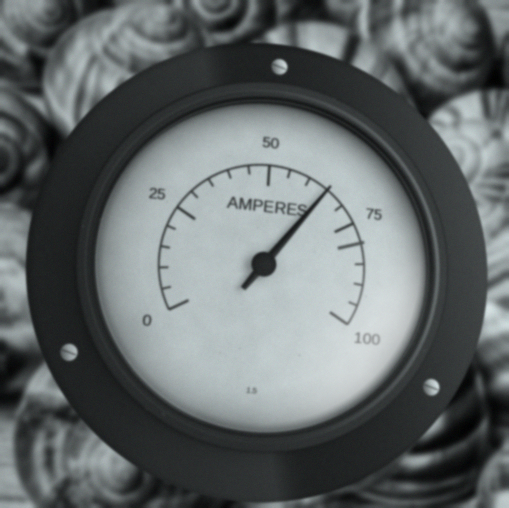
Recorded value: **65** A
